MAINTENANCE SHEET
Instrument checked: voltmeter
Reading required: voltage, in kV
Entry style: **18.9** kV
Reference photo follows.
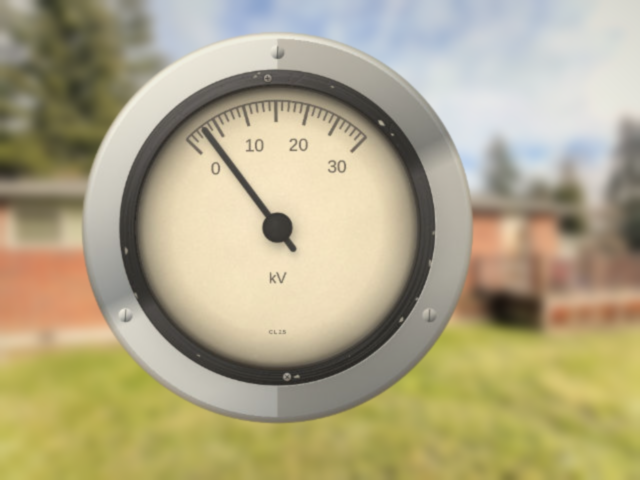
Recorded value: **3** kV
